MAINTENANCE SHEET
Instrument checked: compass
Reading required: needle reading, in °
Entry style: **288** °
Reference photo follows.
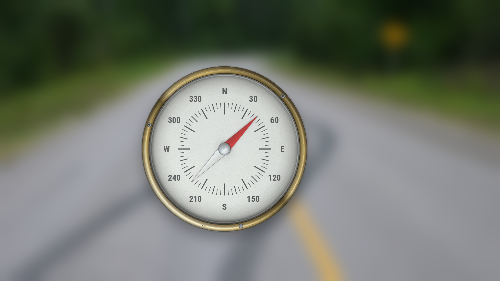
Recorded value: **45** °
